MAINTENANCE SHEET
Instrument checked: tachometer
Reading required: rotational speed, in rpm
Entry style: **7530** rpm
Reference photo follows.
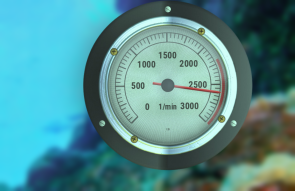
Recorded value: **2600** rpm
